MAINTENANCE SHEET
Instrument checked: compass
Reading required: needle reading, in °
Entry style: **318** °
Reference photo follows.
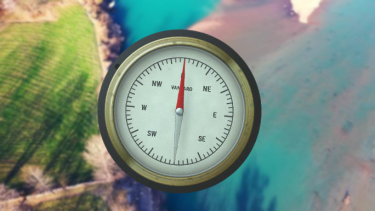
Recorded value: **0** °
